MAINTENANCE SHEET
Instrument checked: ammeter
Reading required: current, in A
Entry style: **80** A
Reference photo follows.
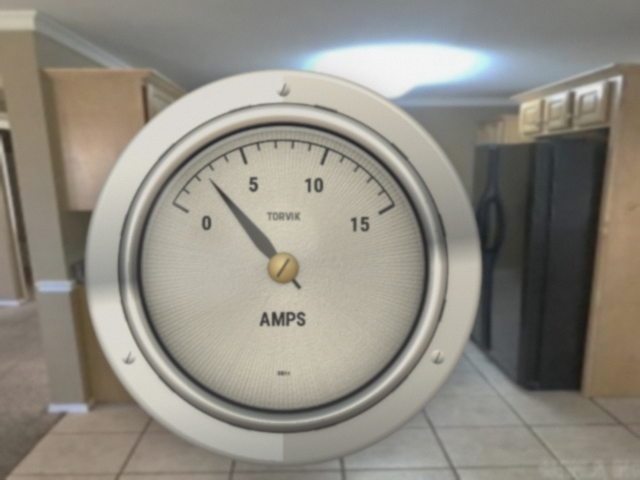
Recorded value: **2.5** A
